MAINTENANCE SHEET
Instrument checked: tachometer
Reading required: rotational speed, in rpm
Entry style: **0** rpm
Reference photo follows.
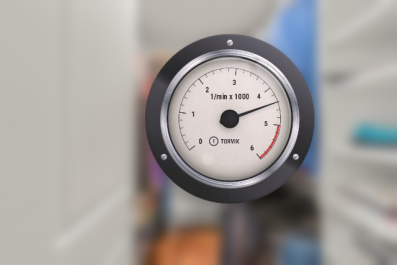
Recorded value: **4400** rpm
